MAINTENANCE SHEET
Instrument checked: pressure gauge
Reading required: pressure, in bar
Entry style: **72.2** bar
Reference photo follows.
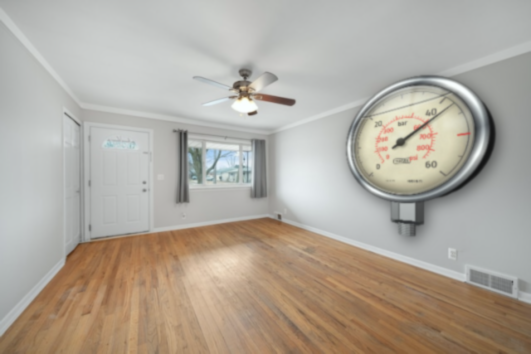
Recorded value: **42.5** bar
